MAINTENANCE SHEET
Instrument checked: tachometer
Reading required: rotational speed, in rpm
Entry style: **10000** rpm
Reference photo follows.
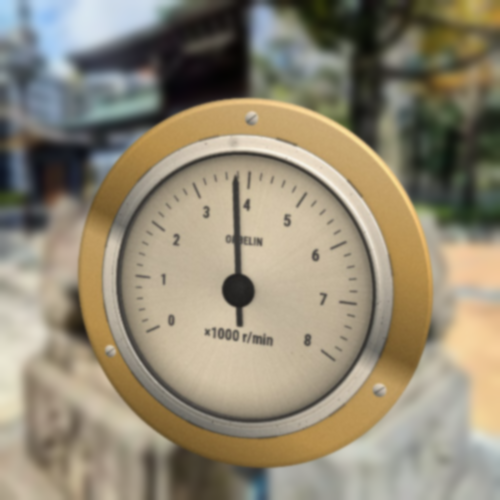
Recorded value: **3800** rpm
